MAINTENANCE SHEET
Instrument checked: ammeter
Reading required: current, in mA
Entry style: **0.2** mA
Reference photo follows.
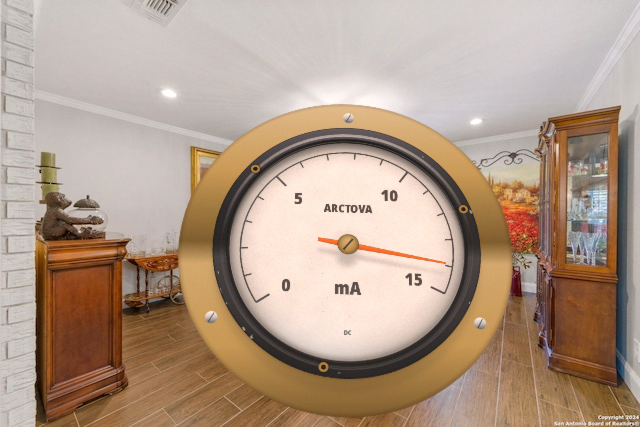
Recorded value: **14** mA
